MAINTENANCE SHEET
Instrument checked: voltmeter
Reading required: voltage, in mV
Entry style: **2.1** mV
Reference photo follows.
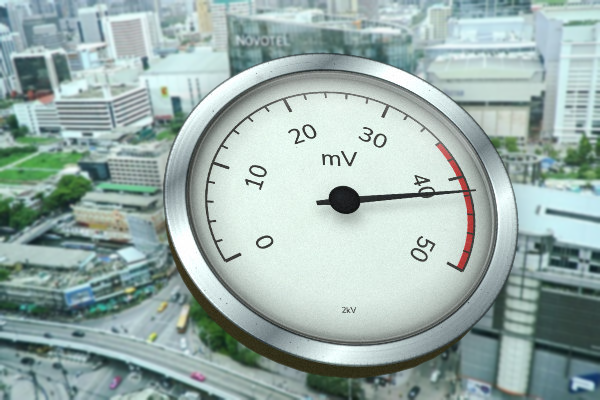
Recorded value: **42** mV
